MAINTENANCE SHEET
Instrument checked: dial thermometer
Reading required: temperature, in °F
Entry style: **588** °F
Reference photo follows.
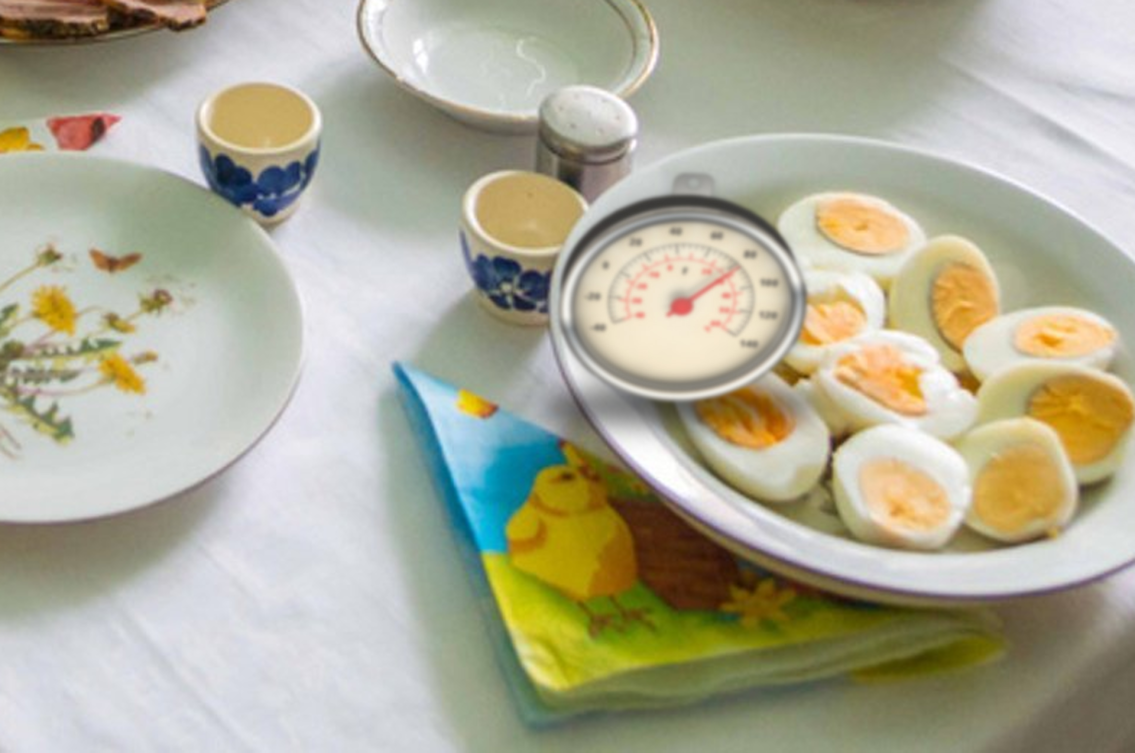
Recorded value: **80** °F
